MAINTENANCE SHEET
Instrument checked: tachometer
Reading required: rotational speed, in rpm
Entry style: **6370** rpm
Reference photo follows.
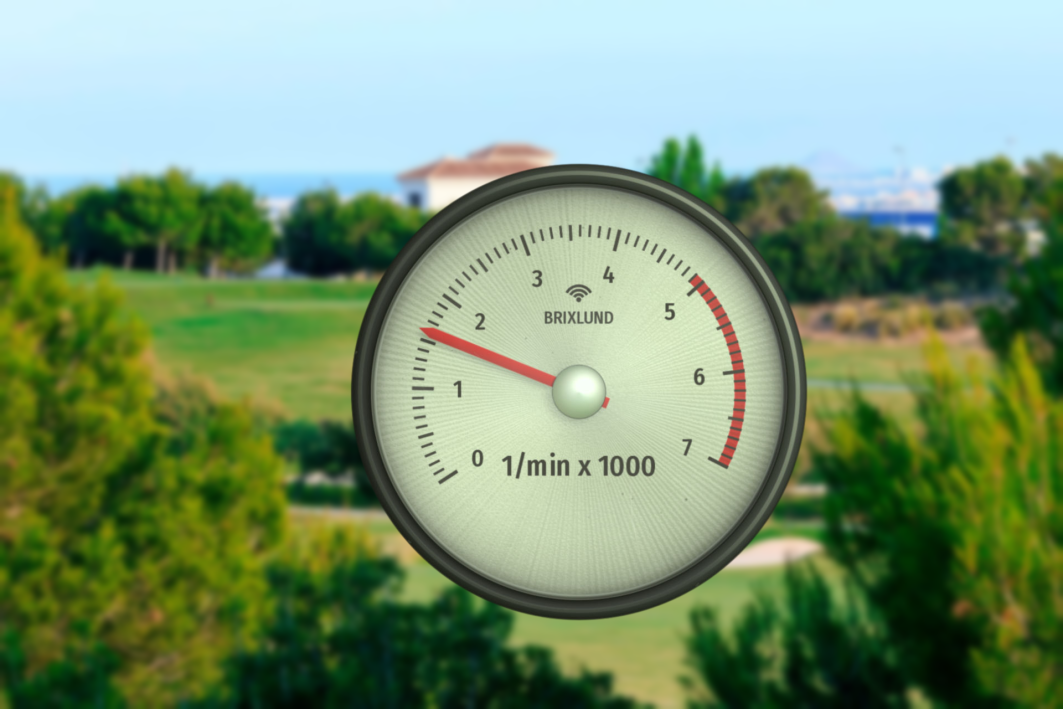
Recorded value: **1600** rpm
